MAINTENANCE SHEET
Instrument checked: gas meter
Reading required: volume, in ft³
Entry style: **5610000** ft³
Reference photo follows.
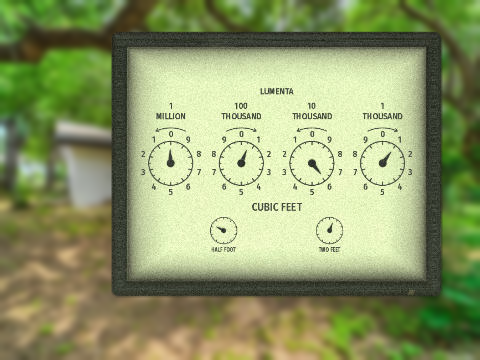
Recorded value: **6100** ft³
